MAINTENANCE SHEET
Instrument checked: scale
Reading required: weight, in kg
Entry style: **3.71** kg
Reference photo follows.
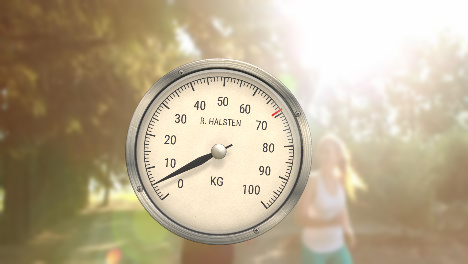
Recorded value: **5** kg
